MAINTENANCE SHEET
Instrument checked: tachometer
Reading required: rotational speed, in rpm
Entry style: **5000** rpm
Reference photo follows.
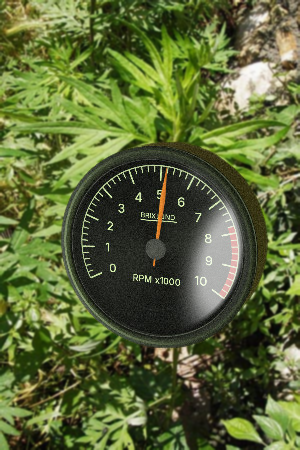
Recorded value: **5200** rpm
